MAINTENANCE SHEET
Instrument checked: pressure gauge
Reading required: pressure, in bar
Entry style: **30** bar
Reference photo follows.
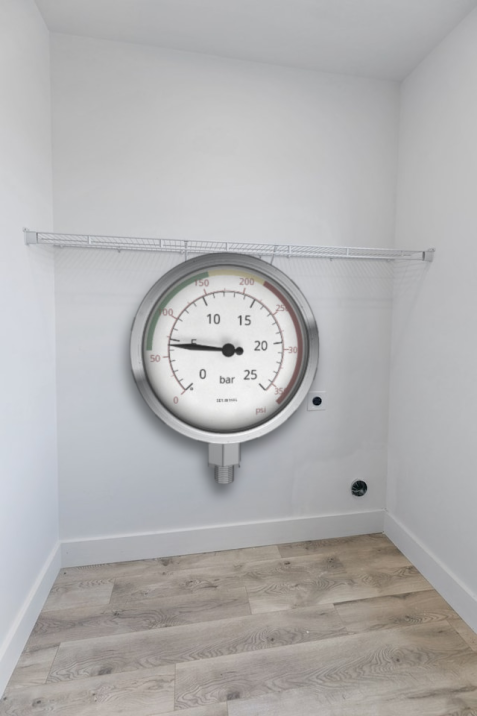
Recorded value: **4.5** bar
